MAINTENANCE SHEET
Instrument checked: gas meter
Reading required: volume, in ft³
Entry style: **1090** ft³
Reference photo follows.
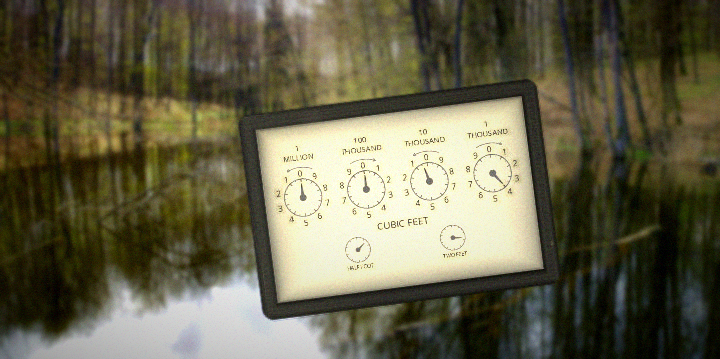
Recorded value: **400** ft³
